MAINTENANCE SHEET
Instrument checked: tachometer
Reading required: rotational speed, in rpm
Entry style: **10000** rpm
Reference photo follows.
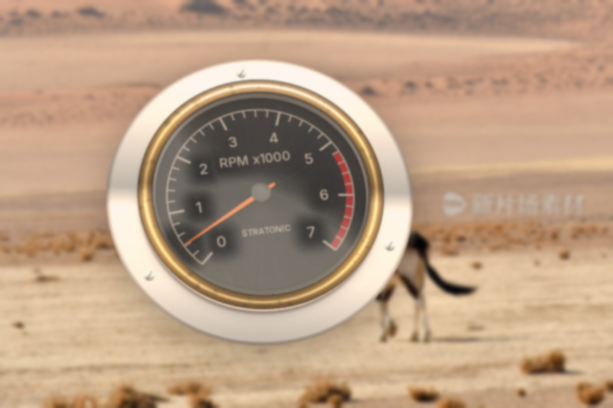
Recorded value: **400** rpm
